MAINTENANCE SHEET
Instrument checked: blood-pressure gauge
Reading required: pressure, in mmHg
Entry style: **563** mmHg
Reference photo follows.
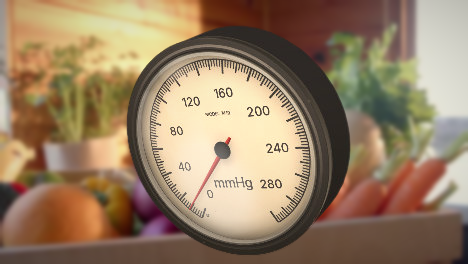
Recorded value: **10** mmHg
